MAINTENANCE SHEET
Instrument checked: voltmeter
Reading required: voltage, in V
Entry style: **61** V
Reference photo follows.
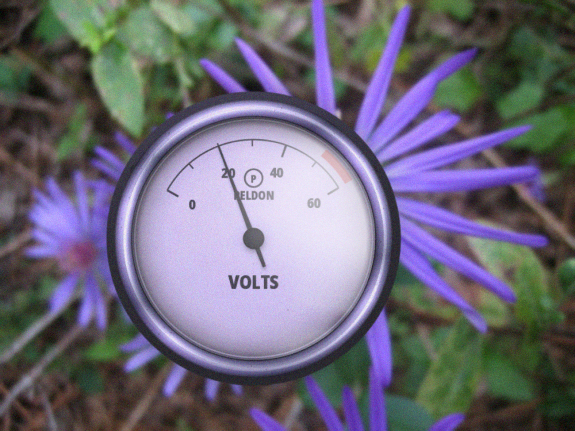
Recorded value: **20** V
